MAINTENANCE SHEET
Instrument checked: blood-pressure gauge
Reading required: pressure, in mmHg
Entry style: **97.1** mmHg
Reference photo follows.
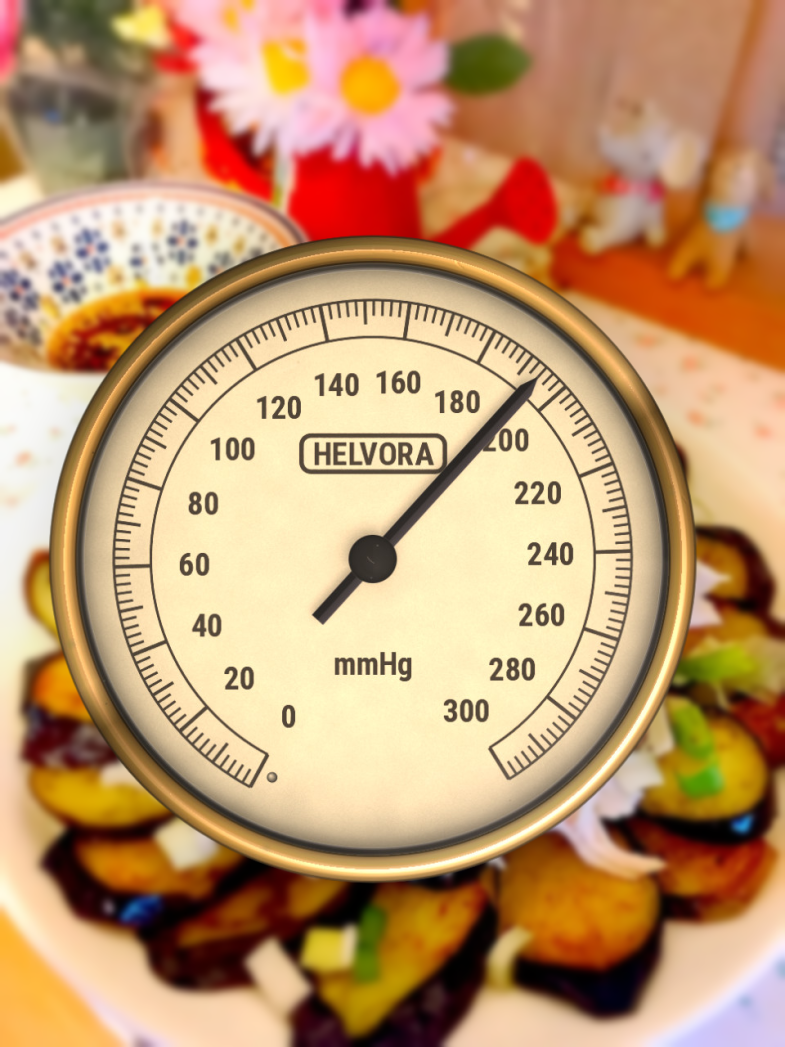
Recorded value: **194** mmHg
